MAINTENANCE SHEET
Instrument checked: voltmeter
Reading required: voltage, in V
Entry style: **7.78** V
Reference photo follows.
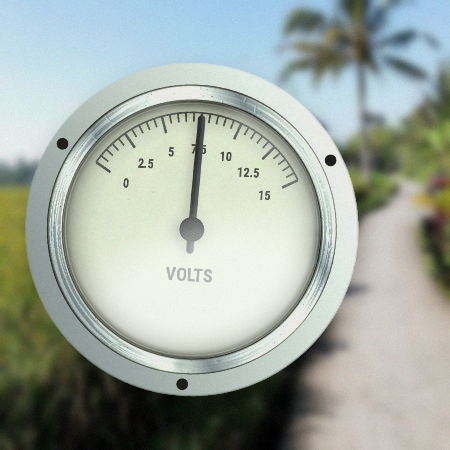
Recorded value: **7.5** V
